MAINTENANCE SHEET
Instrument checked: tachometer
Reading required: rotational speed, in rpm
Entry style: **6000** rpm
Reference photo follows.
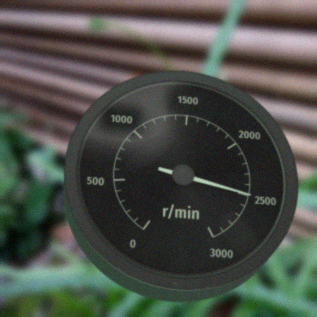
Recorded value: **2500** rpm
